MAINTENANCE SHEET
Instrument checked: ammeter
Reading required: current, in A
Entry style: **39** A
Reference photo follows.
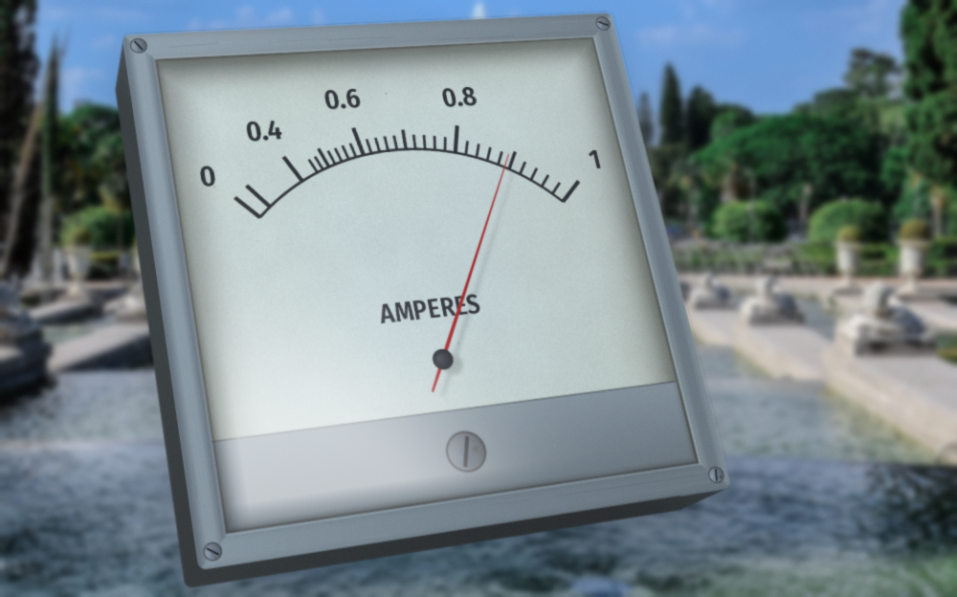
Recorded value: **0.89** A
